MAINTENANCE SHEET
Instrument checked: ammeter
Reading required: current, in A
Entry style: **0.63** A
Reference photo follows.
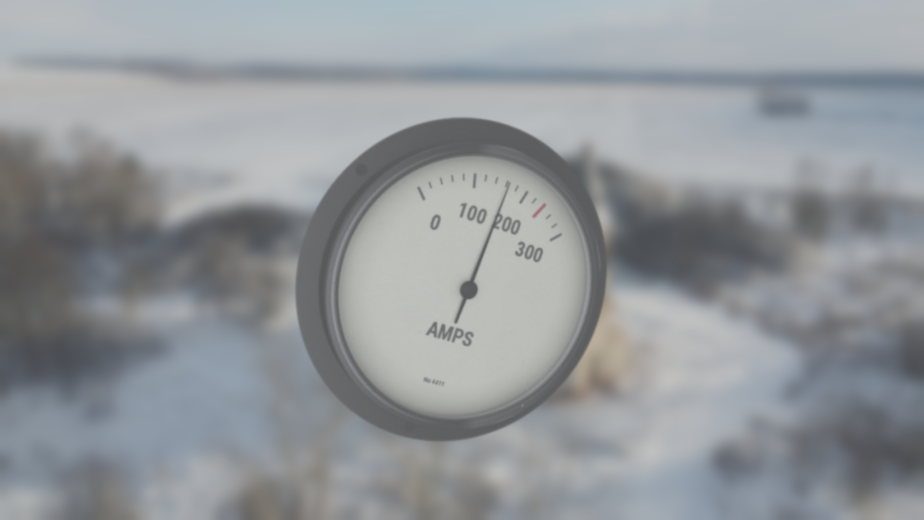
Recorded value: **160** A
